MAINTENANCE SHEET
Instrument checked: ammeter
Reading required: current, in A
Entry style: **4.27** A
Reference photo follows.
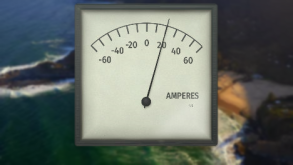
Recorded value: **20** A
